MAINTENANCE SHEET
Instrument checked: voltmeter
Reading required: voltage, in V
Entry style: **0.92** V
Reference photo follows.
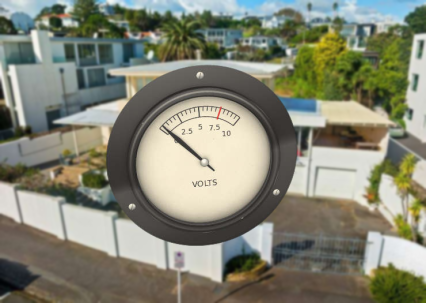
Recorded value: **0.5** V
